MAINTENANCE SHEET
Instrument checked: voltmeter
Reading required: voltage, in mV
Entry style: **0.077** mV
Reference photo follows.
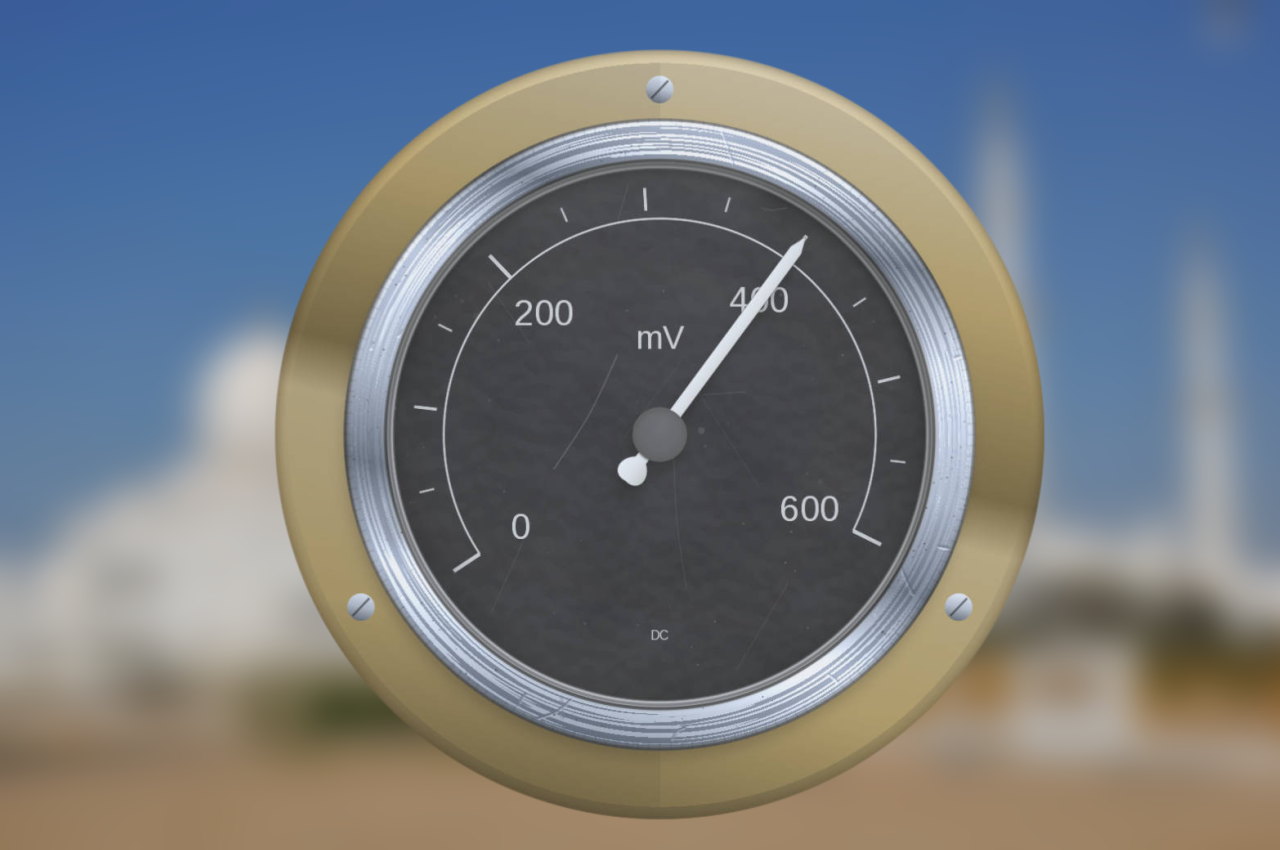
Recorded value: **400** mV
